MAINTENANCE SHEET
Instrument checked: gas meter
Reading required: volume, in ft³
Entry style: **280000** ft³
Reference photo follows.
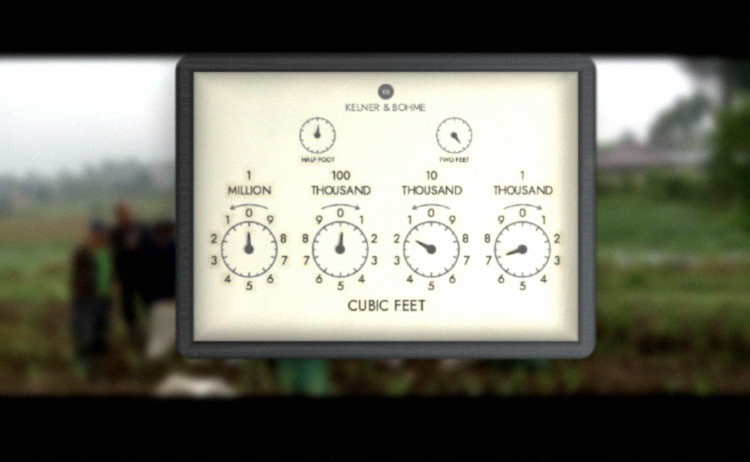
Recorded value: **1700** ft³
